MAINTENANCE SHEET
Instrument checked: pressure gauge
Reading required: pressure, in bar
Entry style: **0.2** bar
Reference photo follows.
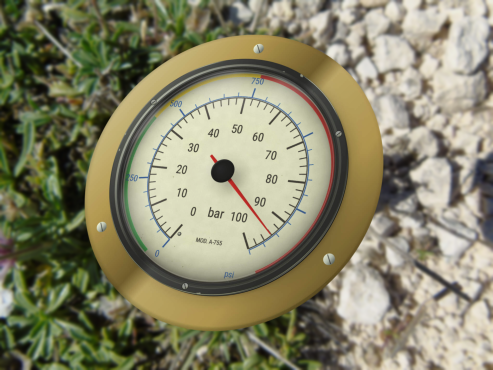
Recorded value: **94** bar
